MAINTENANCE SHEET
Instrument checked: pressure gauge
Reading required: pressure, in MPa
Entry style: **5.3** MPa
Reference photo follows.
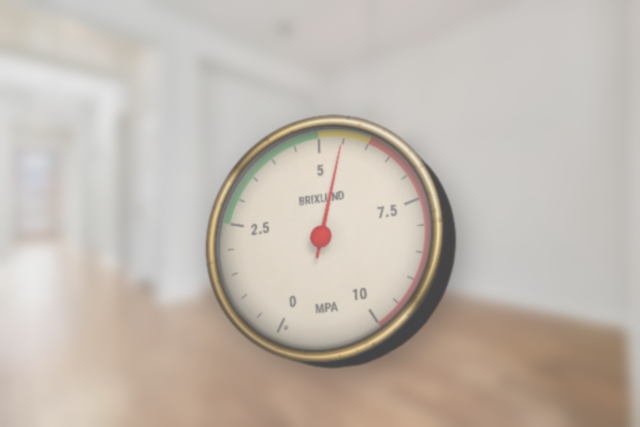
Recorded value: **5.5** MPa
